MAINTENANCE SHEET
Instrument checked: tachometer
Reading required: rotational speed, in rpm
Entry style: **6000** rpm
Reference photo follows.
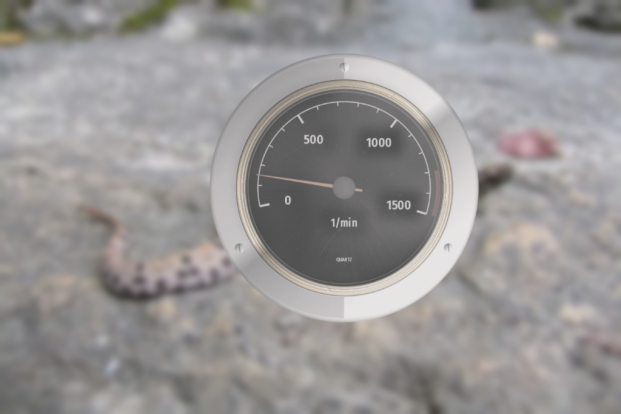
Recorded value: **150** rpm
